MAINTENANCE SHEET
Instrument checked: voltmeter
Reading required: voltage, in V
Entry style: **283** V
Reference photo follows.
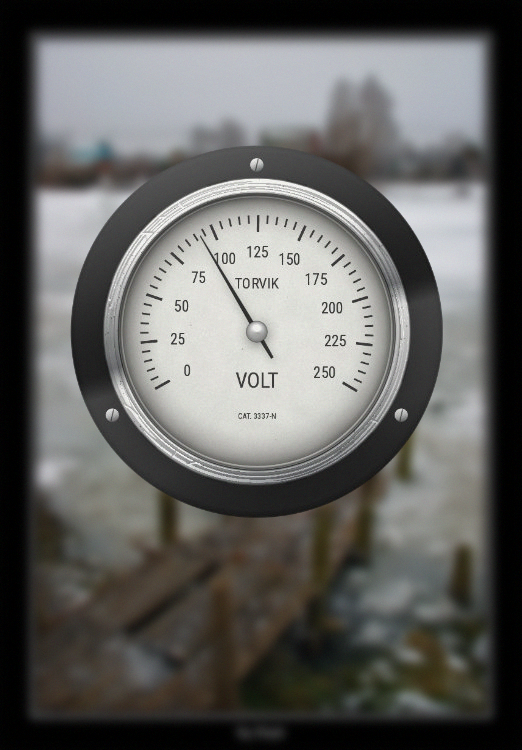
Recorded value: **92.5** V
